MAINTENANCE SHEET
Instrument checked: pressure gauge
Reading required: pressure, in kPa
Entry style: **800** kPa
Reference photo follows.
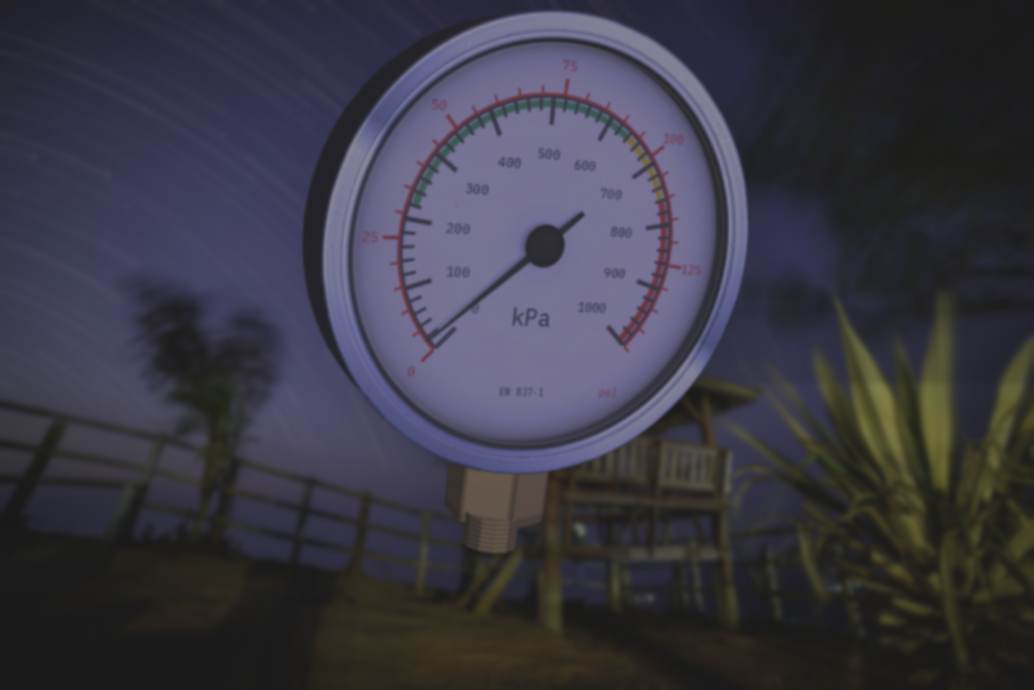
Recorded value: **20** kPa
